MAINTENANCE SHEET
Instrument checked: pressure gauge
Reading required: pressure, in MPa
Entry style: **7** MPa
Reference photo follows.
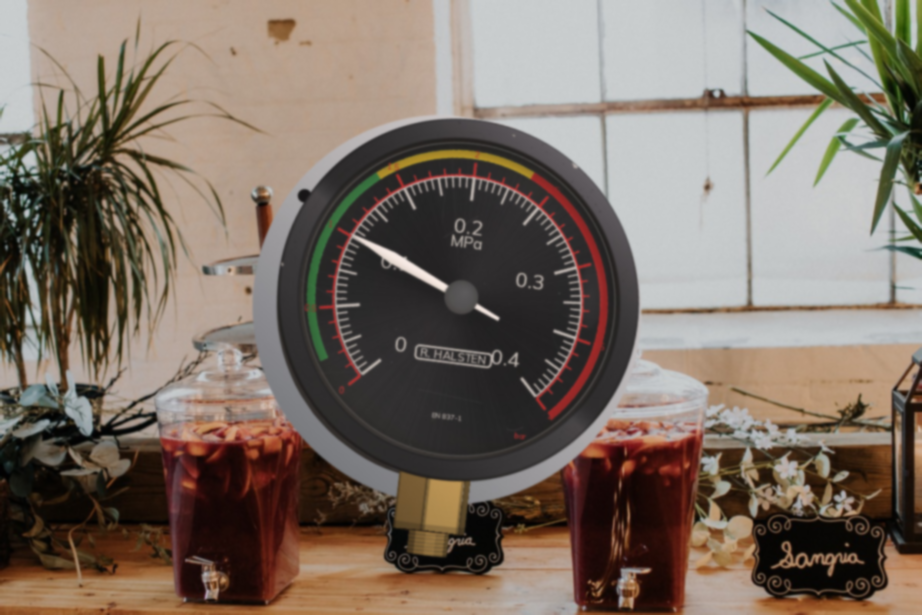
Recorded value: **0.1** MPa
